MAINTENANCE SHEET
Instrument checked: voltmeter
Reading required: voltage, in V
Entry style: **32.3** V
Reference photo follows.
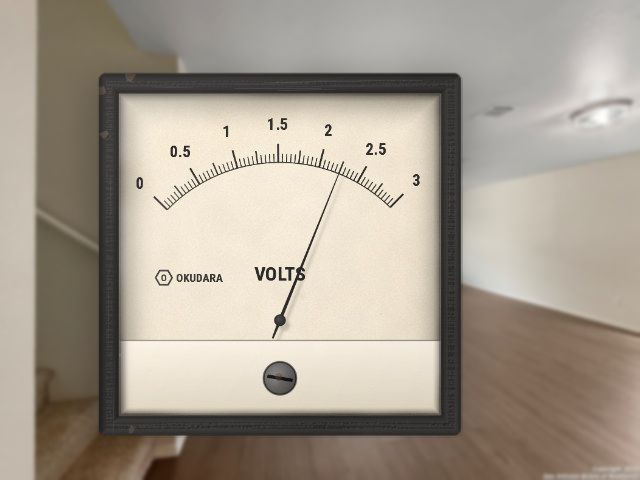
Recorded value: **2.25** V
